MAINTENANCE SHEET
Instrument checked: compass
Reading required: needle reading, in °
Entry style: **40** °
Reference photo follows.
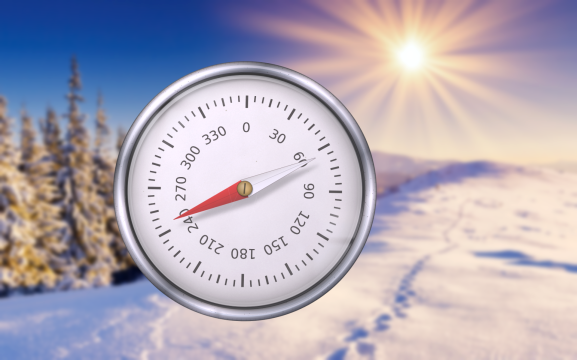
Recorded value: **245** °
